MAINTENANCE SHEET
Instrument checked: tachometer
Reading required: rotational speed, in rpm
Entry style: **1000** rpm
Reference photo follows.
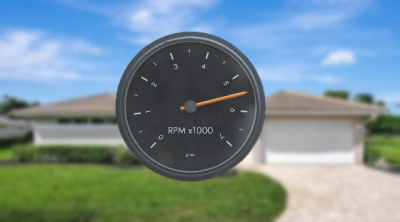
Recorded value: **5500** rpm
